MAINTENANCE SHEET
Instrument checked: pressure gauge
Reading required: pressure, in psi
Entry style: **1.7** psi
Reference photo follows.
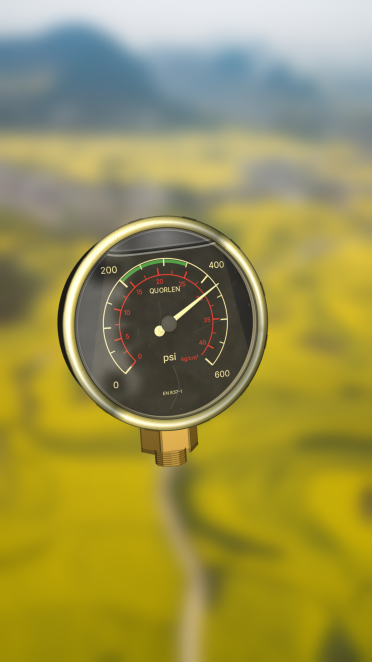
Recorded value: **425** psi
